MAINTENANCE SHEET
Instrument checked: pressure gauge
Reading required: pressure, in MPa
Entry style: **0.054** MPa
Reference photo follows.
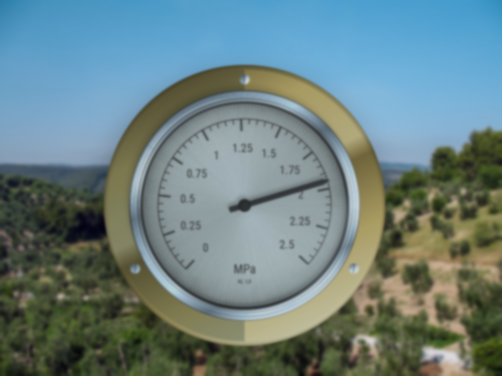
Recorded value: **1.95** MPa
